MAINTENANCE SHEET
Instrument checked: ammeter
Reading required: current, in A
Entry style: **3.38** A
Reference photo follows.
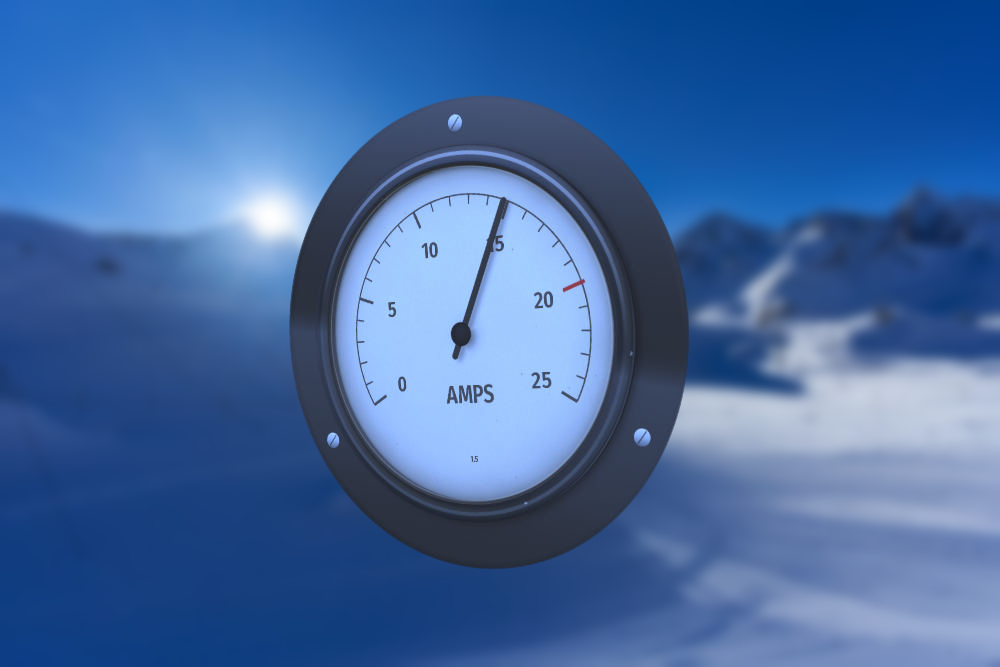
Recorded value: **15** A
